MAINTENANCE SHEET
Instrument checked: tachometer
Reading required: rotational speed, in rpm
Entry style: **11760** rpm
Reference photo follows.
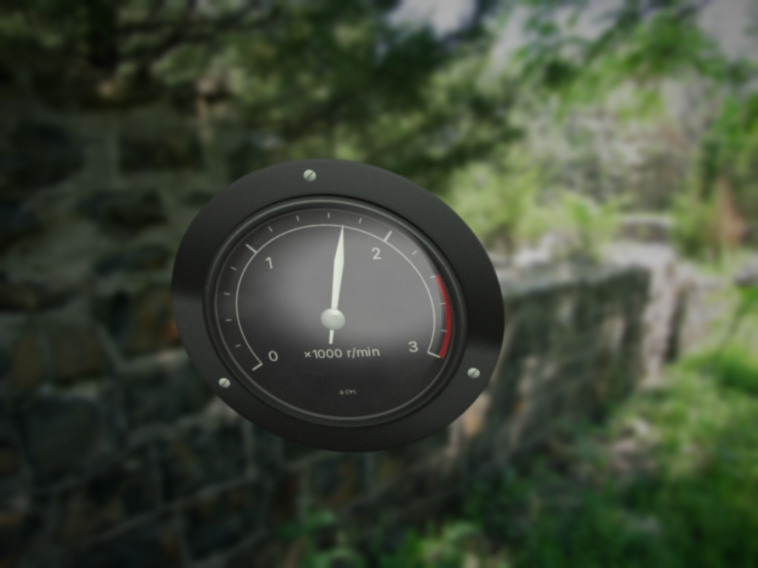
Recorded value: **1700** rpm
